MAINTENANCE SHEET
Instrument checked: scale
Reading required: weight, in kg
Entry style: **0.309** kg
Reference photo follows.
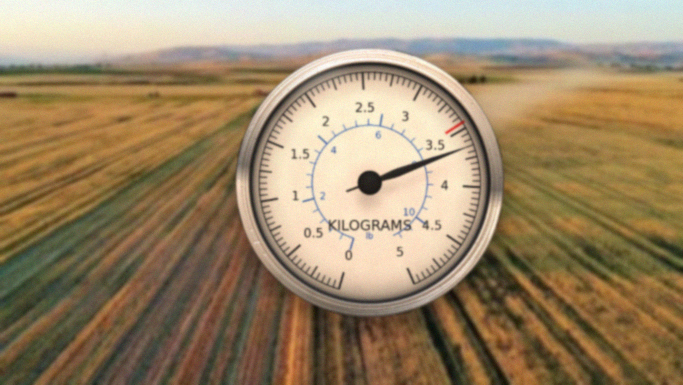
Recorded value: **3.65** kg
